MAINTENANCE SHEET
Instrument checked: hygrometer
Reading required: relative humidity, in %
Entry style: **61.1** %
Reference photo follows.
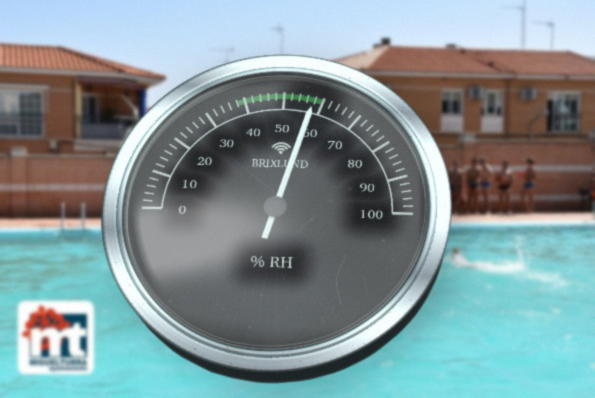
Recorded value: **58** %
